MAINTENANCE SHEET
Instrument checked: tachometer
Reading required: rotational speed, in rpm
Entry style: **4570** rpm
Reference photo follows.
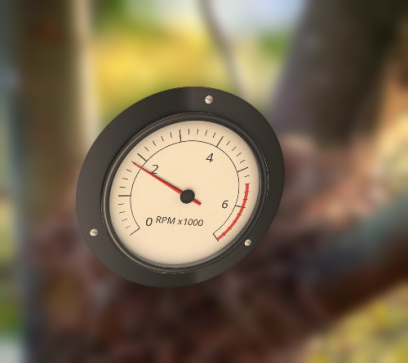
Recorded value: **1800** rpm
